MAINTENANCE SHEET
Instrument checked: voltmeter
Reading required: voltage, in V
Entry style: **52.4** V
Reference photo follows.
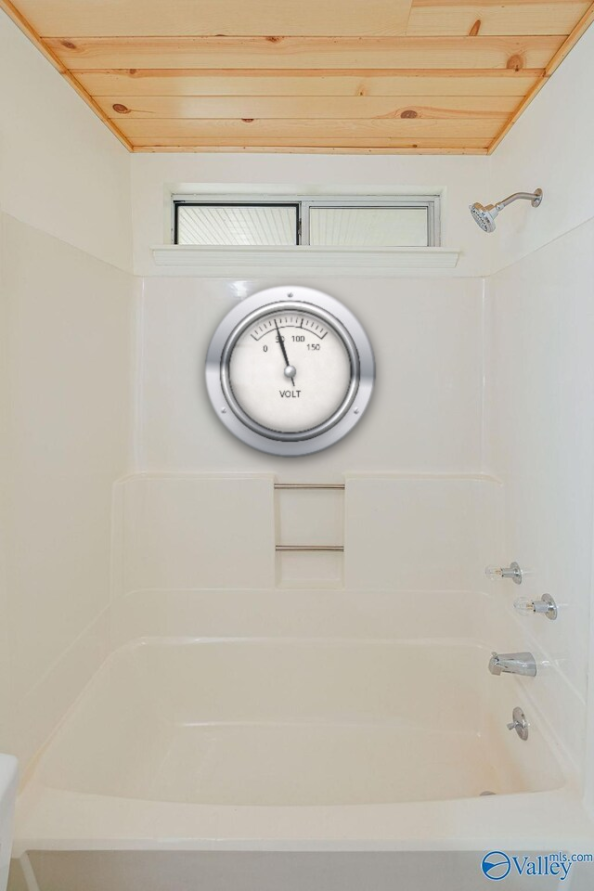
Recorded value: **50** V
